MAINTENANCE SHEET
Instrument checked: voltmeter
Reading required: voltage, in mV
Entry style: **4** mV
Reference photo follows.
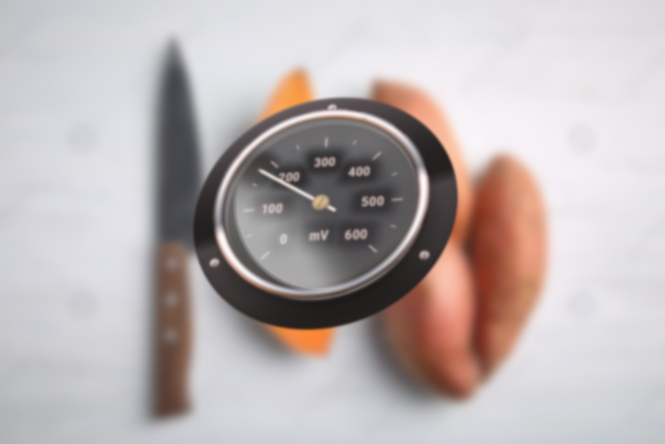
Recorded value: **175** mV
